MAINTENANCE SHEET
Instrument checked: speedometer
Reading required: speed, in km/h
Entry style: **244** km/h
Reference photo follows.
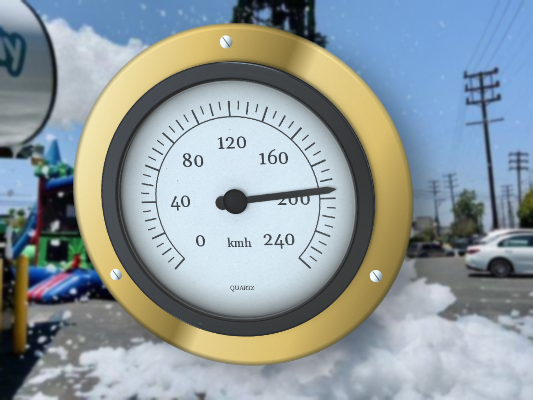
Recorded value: **195** km/h
